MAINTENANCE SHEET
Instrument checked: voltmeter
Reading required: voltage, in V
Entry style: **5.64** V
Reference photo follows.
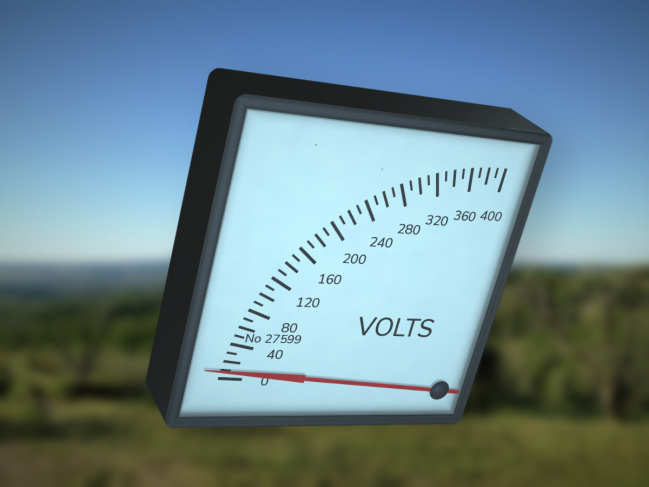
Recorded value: **10** V
